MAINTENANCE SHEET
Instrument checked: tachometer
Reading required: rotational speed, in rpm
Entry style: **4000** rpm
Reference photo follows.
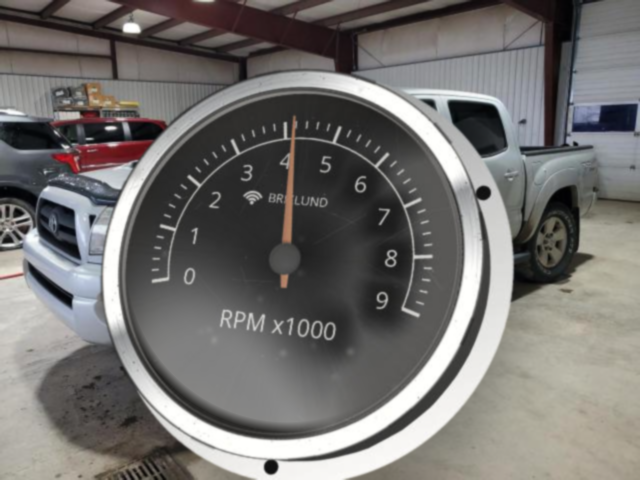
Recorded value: **4200** rpm
